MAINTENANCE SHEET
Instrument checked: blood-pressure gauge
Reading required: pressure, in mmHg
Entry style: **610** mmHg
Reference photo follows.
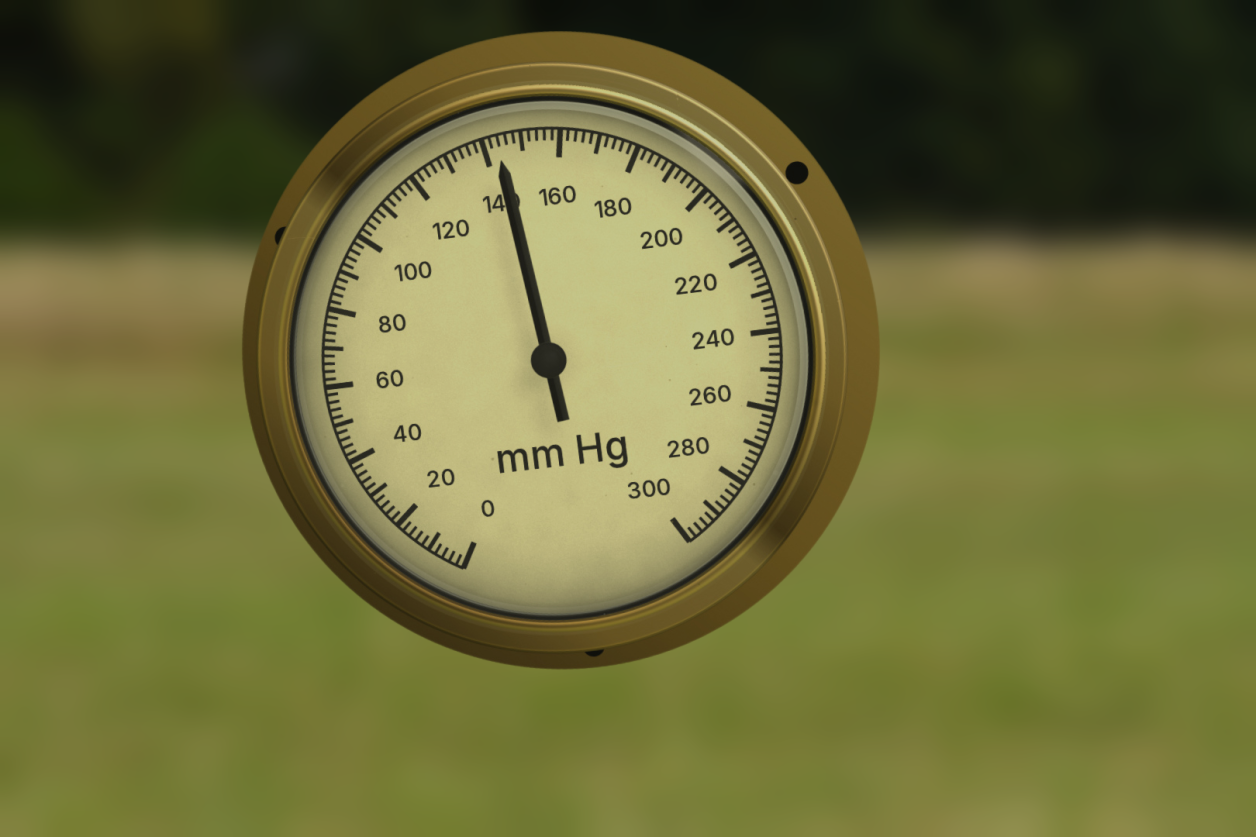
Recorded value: **144** mmHg
